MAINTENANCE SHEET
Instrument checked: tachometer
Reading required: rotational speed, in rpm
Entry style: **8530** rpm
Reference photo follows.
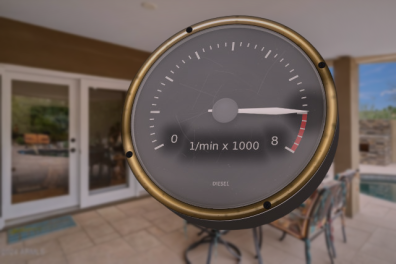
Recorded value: **7000** rpm
